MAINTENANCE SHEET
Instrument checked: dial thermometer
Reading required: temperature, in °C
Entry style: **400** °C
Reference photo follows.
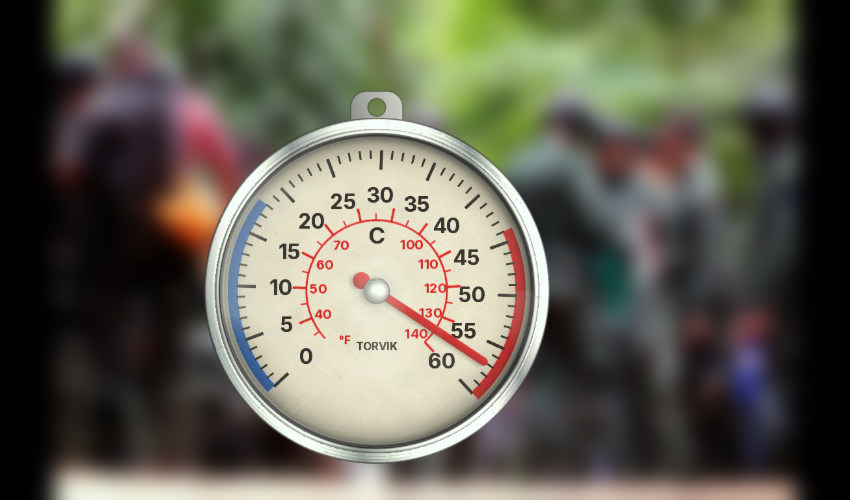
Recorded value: **57** °C
